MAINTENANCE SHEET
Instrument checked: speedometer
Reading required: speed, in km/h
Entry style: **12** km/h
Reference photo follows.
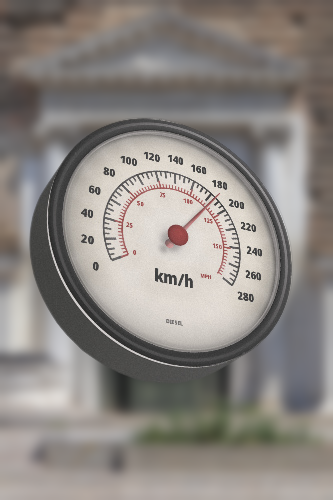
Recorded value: **185** km/h
